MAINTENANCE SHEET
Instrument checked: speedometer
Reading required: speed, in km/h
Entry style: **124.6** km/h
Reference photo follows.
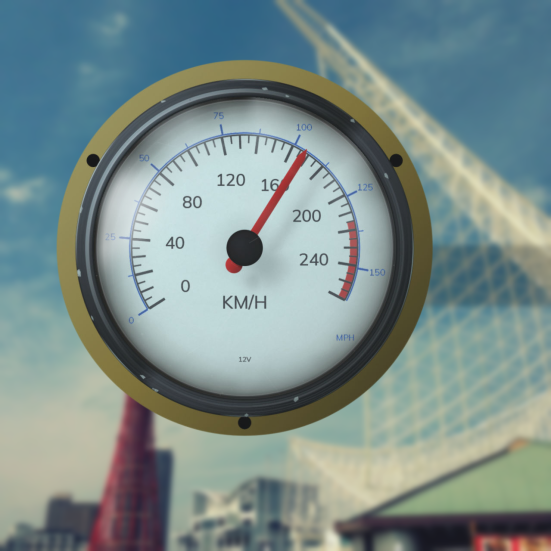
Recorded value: **167.5** km/h
